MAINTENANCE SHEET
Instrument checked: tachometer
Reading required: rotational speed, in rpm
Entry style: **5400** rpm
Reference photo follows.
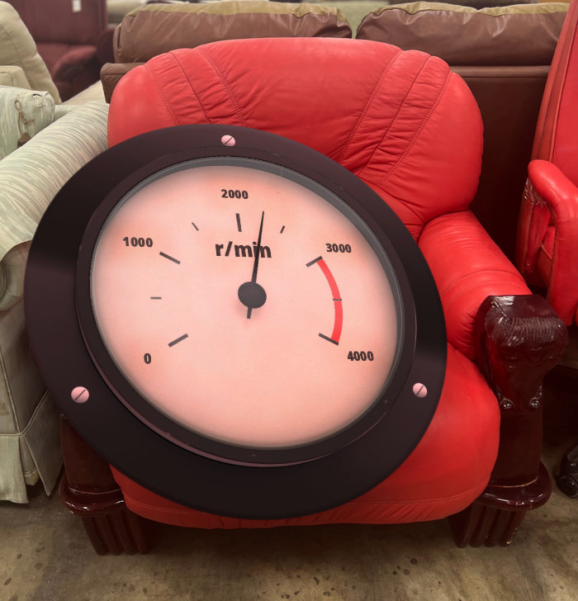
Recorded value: **2250** rpm
